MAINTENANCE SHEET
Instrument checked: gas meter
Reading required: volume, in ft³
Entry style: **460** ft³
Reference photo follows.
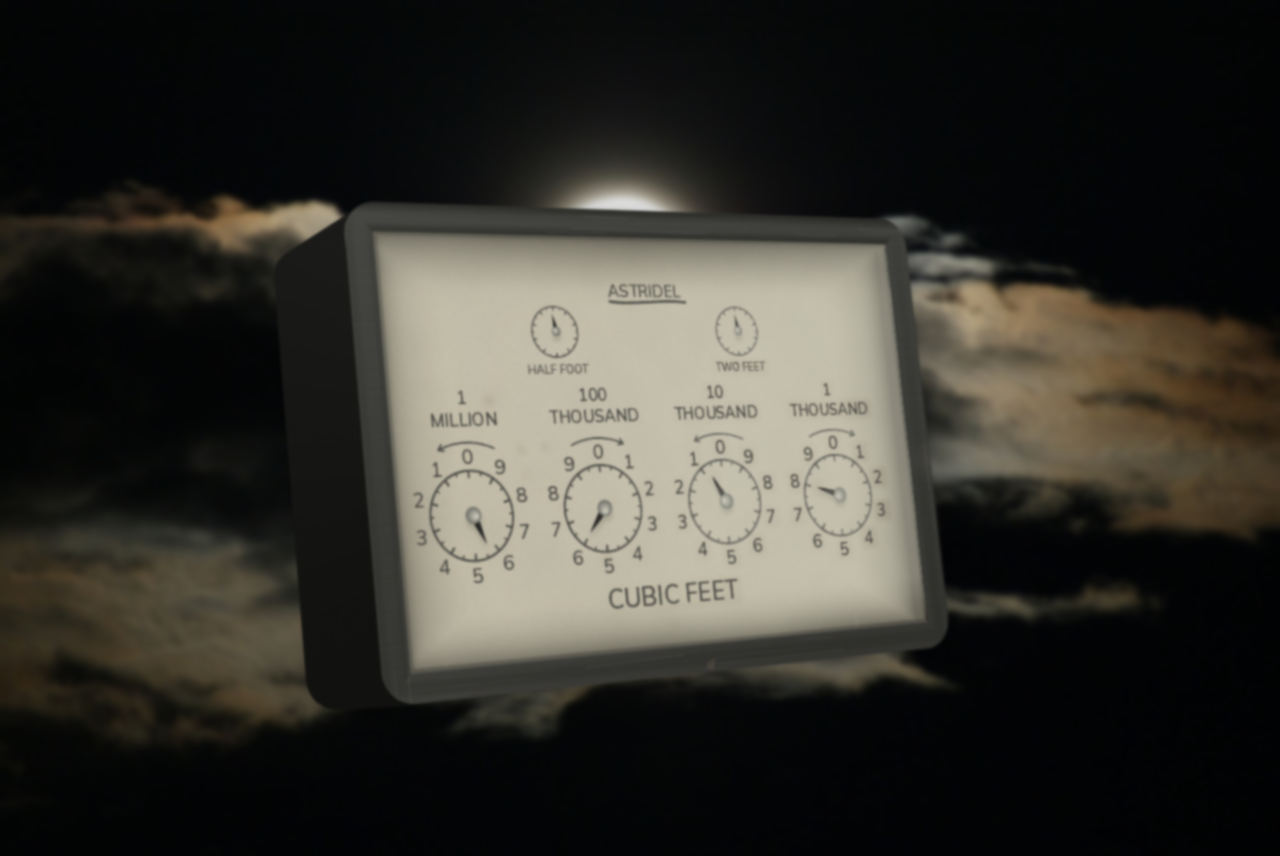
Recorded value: **560800** ft³
